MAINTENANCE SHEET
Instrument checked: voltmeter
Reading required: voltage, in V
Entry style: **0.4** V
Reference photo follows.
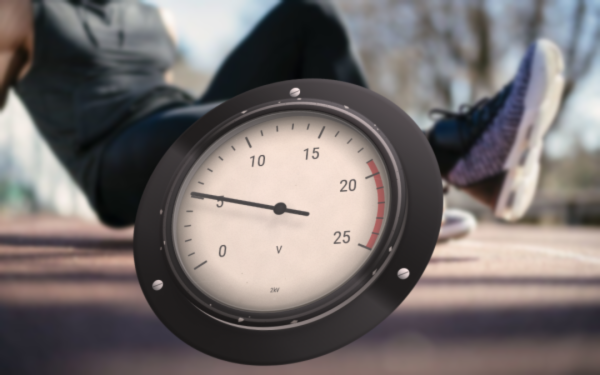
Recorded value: **5** V
